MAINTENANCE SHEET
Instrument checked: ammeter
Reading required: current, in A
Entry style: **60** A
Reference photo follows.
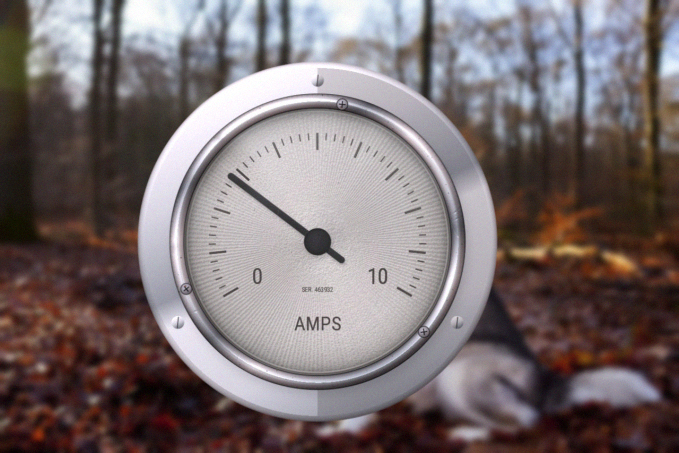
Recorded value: **2.8** A
